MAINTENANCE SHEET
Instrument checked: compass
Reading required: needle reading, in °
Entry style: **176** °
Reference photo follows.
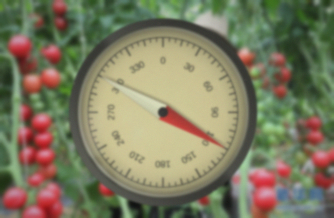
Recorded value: **120** °
